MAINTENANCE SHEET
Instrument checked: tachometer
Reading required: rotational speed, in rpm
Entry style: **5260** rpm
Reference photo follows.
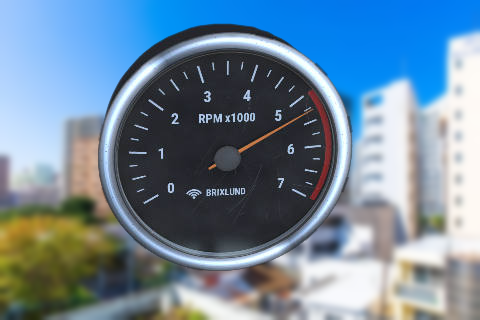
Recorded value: **5250** rpm
